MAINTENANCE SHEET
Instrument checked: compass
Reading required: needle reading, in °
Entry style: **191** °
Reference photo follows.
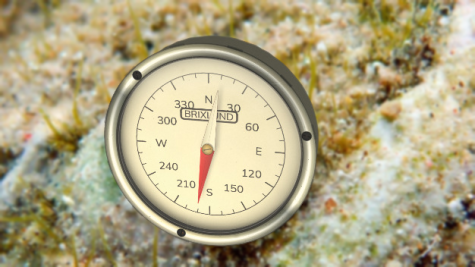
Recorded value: **190** °
